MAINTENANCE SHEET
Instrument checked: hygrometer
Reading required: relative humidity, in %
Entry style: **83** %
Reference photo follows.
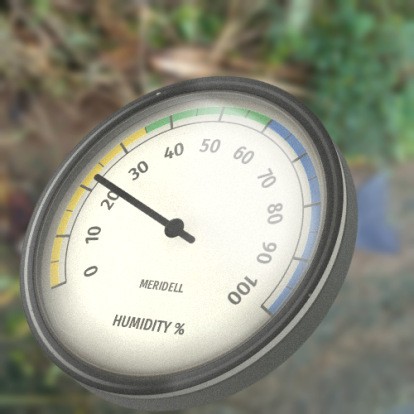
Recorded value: **22.5** %
